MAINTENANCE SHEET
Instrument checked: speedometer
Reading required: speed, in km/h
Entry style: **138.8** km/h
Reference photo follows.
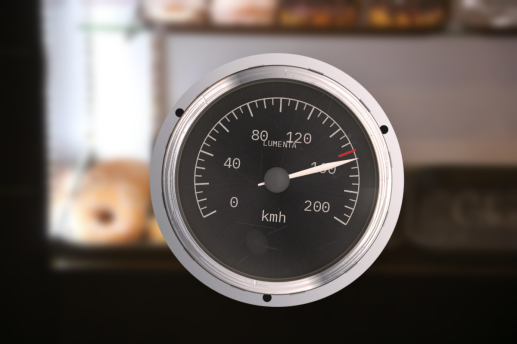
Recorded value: **160** km/h
